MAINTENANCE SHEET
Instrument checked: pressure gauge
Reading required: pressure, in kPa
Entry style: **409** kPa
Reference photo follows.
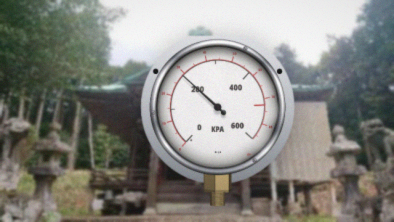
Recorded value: **200** kPa
